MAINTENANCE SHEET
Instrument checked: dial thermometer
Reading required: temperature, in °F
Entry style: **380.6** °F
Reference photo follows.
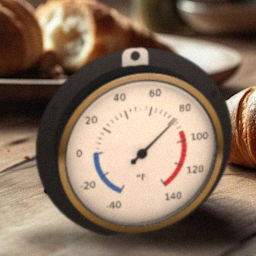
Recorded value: **80** °F
